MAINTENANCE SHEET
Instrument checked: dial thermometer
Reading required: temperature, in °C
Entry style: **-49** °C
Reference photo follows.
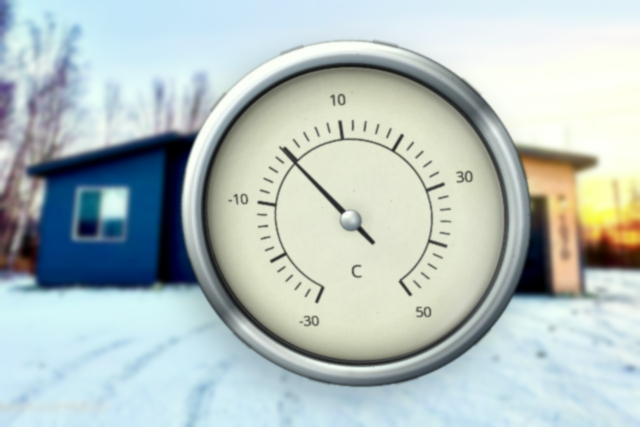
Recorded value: **0** °C
